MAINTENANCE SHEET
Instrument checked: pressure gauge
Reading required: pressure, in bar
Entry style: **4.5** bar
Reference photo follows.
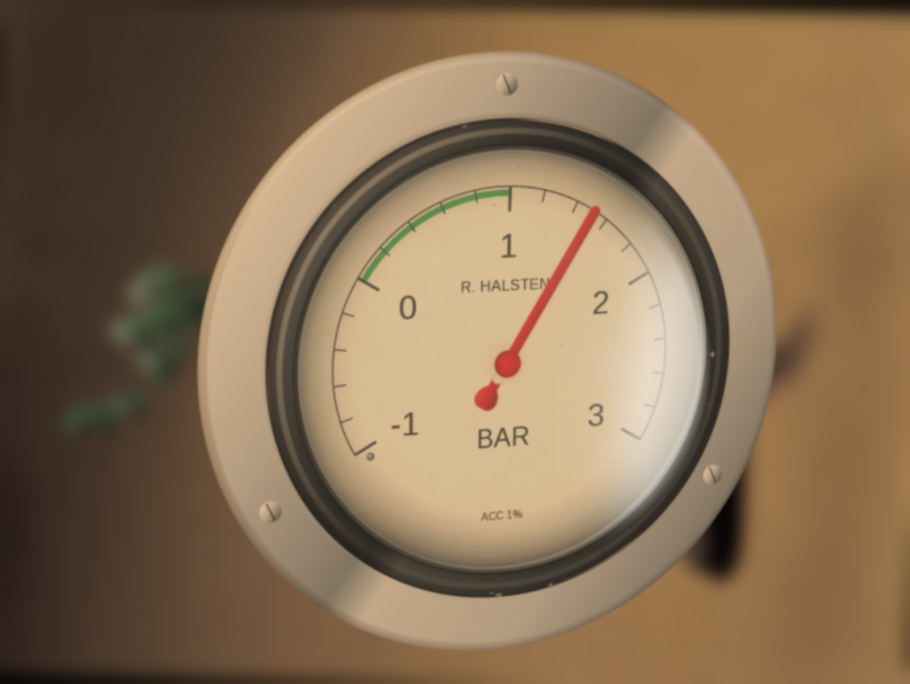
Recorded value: **1.5** bar
